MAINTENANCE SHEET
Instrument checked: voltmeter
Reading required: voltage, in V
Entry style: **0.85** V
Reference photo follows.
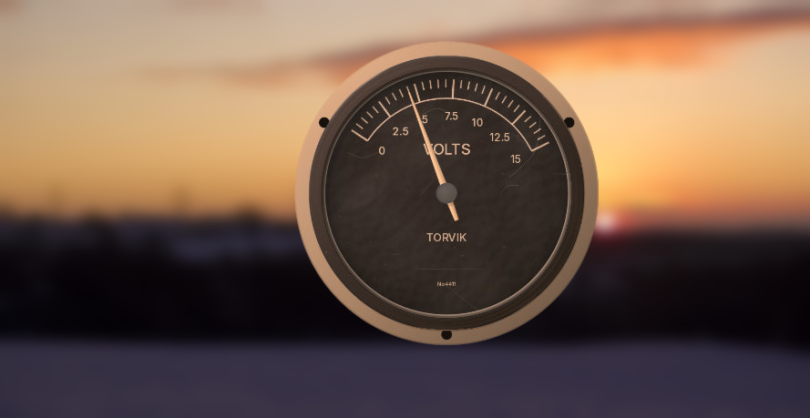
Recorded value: **4.5** V
